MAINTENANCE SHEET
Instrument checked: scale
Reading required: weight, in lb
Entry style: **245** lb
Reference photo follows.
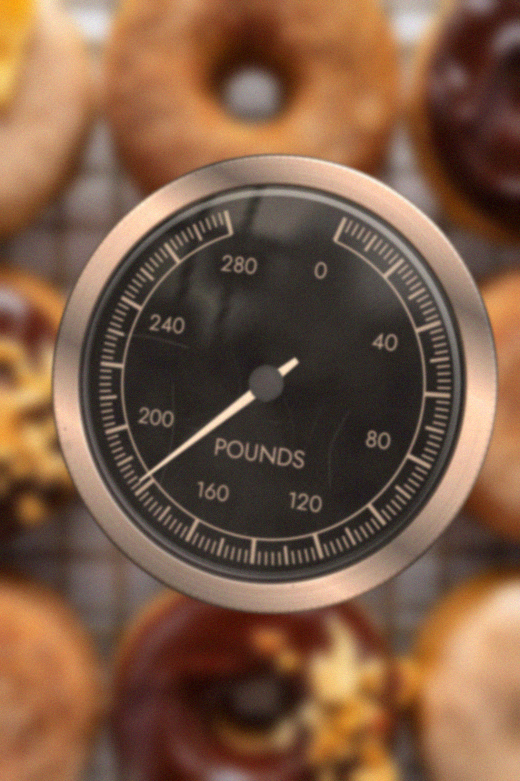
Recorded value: **182** lb
